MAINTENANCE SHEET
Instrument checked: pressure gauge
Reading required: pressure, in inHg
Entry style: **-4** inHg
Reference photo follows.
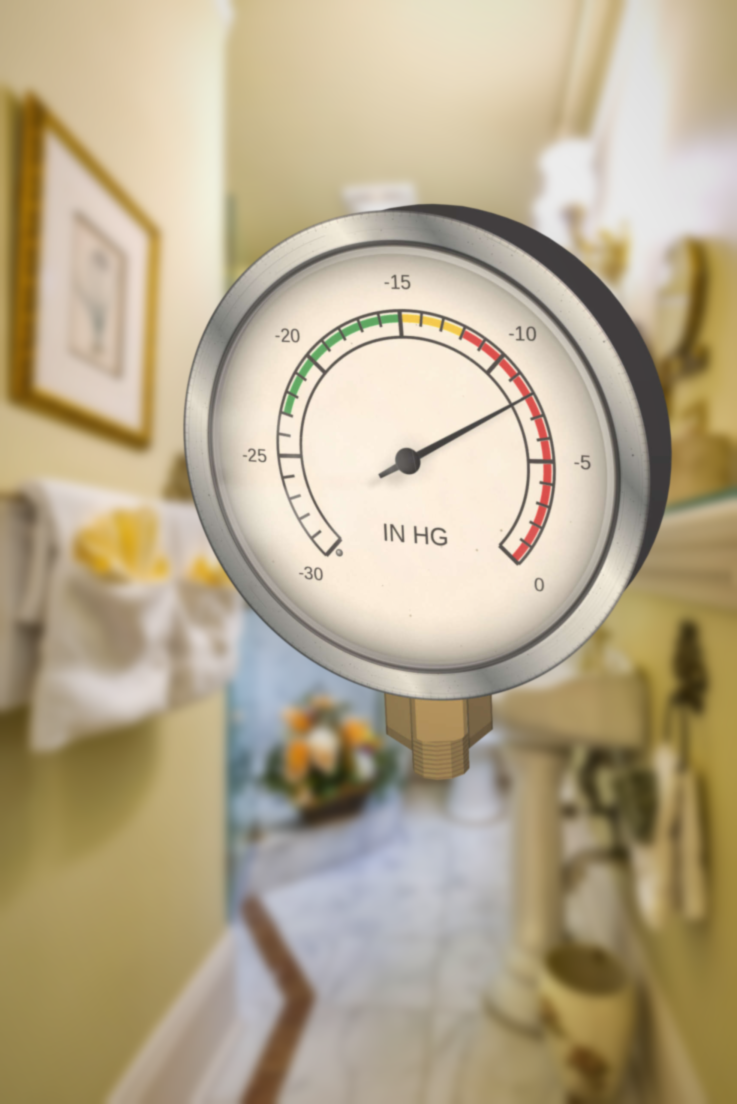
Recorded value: **-8** inHg
